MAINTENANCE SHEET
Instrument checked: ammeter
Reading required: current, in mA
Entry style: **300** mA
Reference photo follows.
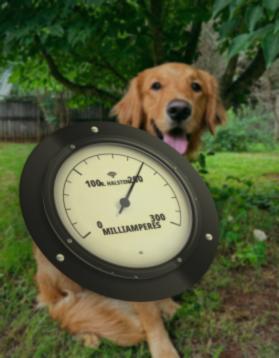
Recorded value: **200** mA
